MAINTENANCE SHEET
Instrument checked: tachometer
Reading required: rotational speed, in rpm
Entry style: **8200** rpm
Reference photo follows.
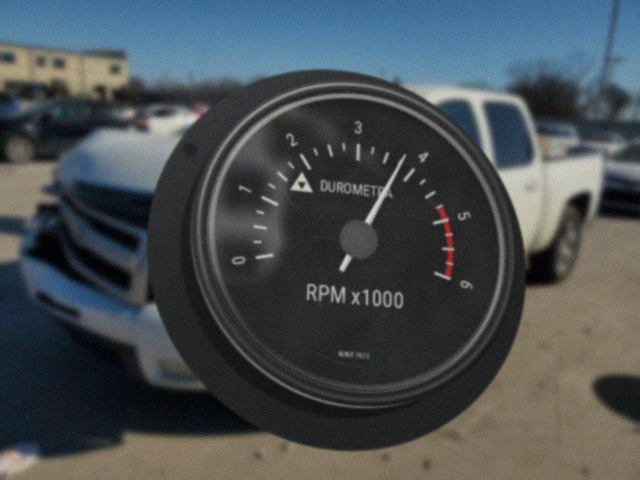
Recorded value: **3750** rpm
